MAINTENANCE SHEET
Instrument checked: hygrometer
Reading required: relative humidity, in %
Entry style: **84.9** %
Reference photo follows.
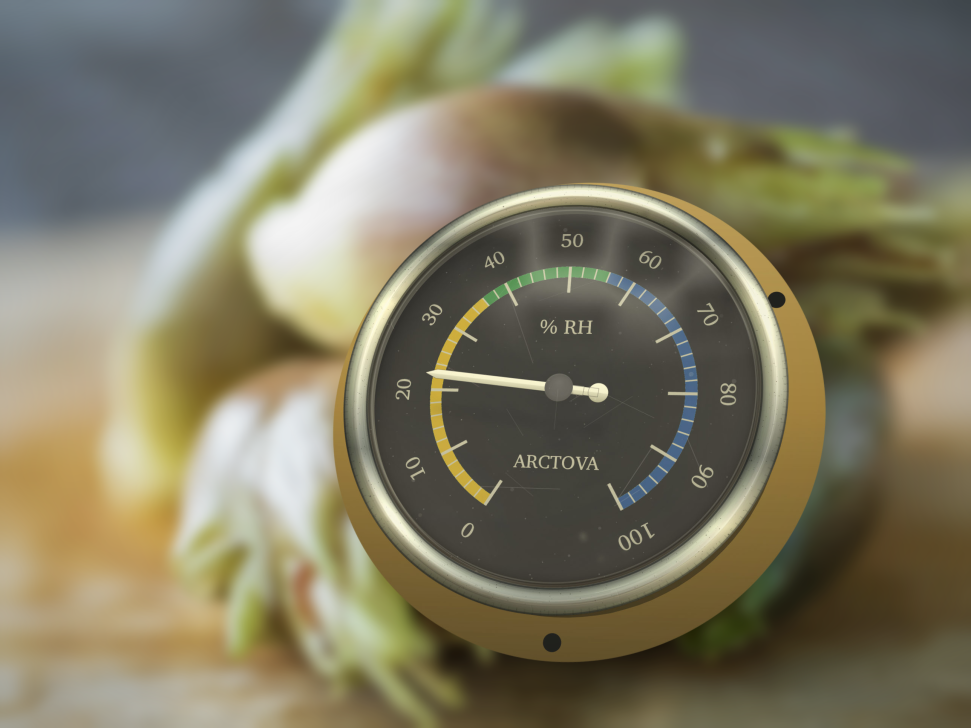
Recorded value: **22** %
